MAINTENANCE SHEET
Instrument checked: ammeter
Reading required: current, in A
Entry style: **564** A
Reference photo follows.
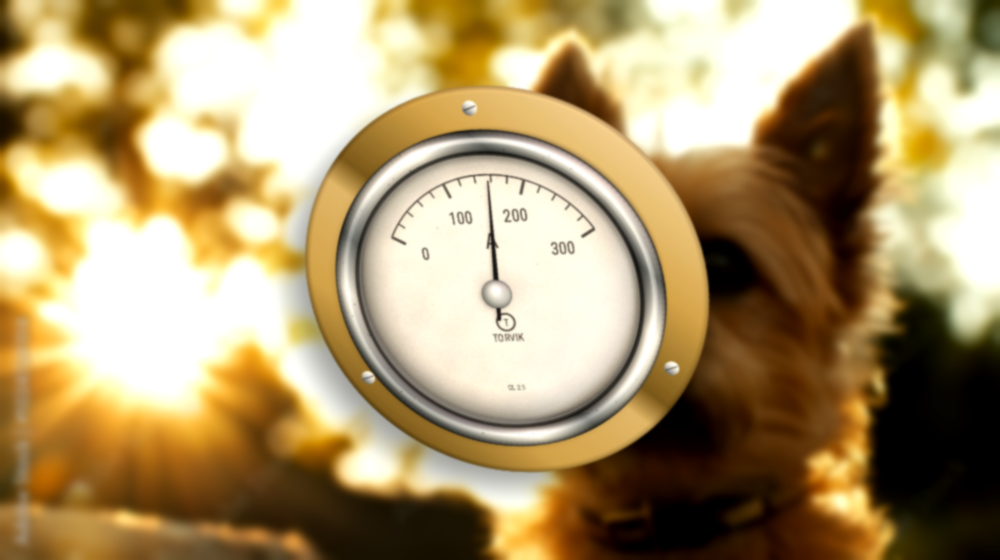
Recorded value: **160** A
